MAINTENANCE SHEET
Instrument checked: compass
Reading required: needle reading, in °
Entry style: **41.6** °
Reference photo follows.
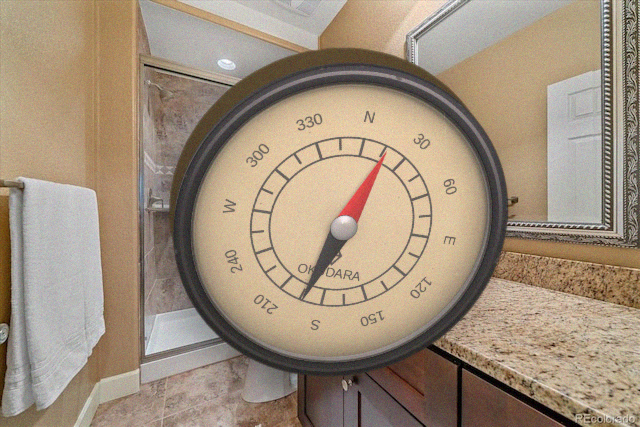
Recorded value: **15** °
